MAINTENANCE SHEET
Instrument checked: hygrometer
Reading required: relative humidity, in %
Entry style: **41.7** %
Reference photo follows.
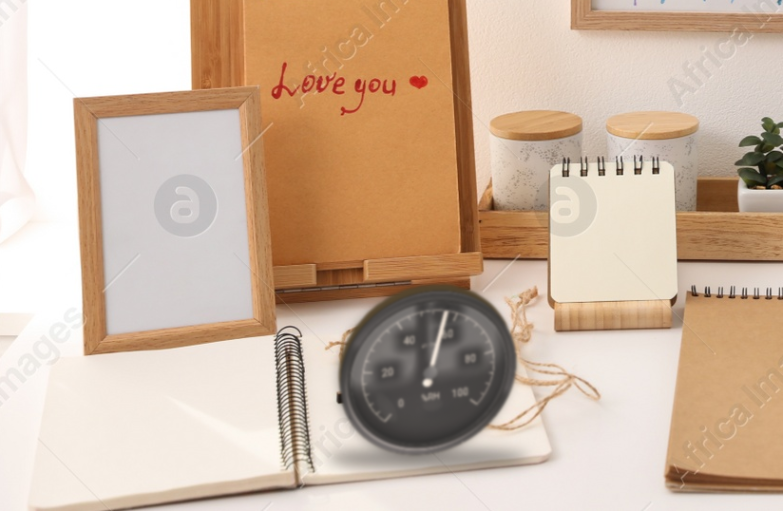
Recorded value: **56** %
